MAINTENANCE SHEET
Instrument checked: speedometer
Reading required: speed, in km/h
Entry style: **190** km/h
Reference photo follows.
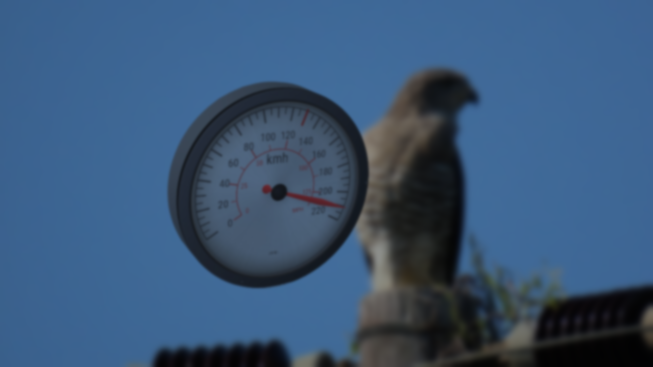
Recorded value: **210** km/h
